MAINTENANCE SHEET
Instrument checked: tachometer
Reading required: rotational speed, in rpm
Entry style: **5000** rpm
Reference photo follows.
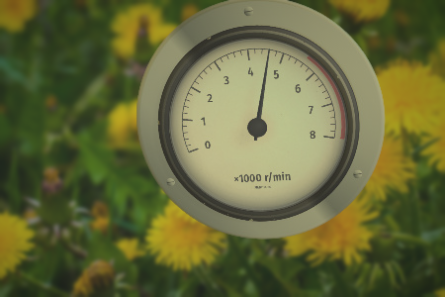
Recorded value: **4600** rpm
